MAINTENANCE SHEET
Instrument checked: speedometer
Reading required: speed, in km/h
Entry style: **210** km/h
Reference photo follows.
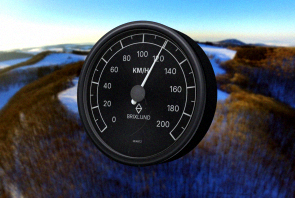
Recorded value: **120** km/h
